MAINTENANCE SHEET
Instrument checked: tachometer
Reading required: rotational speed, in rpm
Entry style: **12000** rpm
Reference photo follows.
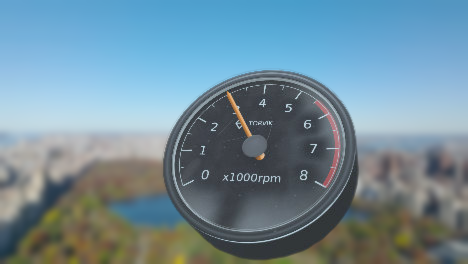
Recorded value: **3000** rpm
